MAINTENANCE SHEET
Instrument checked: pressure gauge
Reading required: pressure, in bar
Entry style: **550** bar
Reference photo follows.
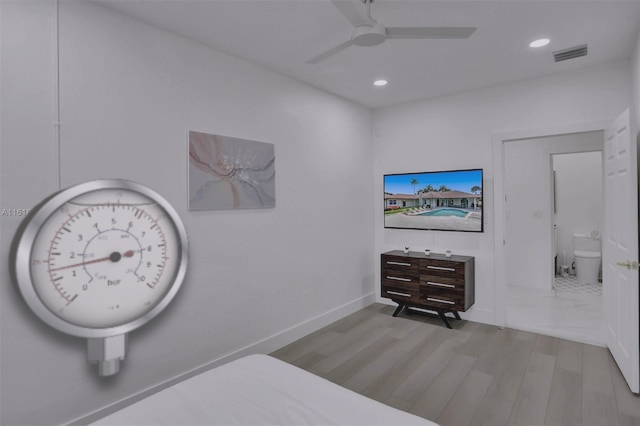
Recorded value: **1.4** bar
